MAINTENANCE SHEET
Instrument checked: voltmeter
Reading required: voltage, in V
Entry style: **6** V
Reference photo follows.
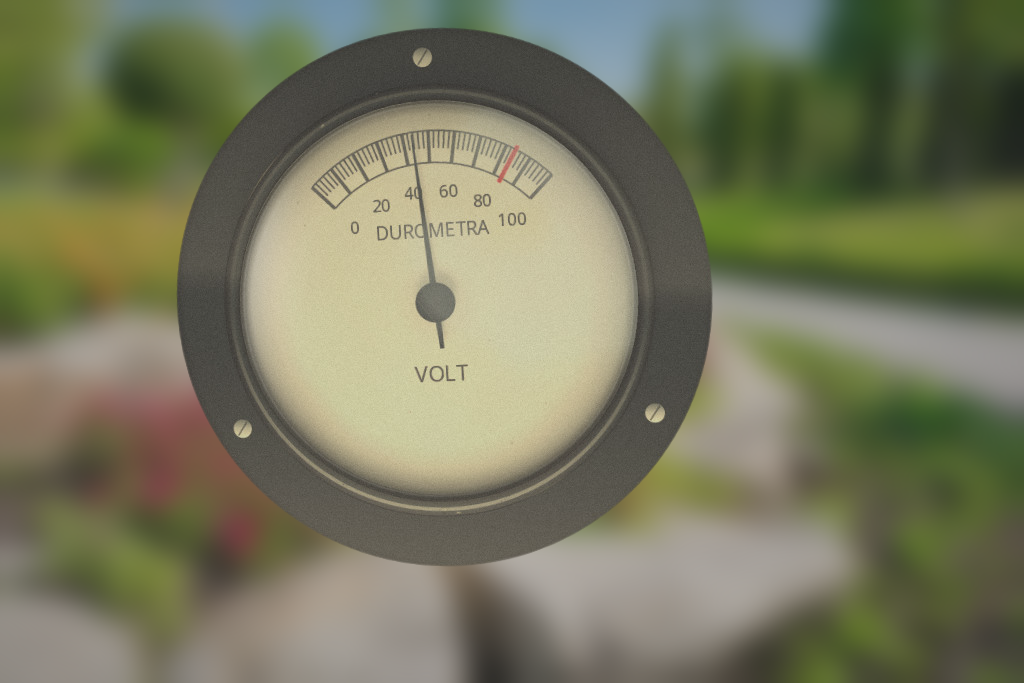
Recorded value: **44** V
